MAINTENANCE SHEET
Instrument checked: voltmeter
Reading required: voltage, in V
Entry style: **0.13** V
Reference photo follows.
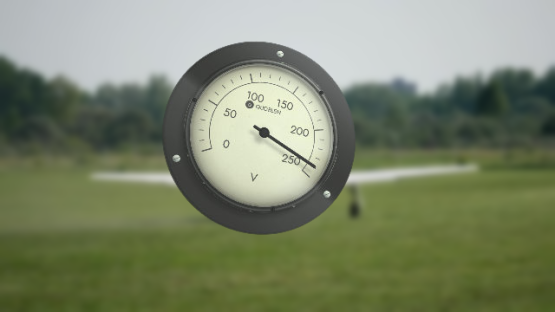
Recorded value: **240** V
